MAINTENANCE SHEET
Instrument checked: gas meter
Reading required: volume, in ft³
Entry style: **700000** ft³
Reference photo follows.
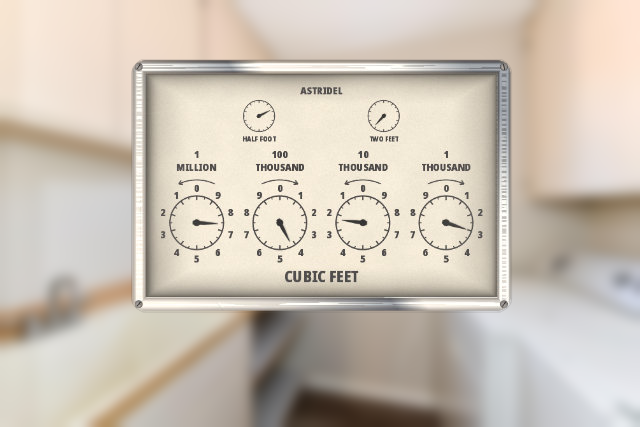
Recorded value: **742300** ft³
